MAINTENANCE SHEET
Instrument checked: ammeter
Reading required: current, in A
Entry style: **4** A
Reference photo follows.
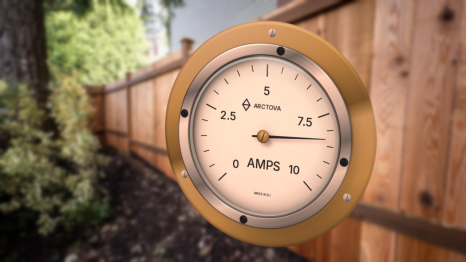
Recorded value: **8.25** A
